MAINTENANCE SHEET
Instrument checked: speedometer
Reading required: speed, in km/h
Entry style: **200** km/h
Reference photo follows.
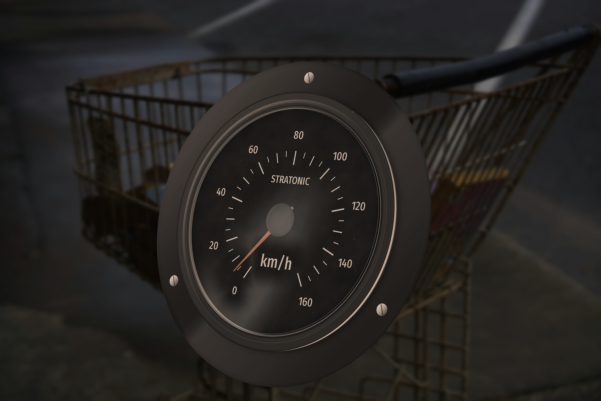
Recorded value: **5** km/h
